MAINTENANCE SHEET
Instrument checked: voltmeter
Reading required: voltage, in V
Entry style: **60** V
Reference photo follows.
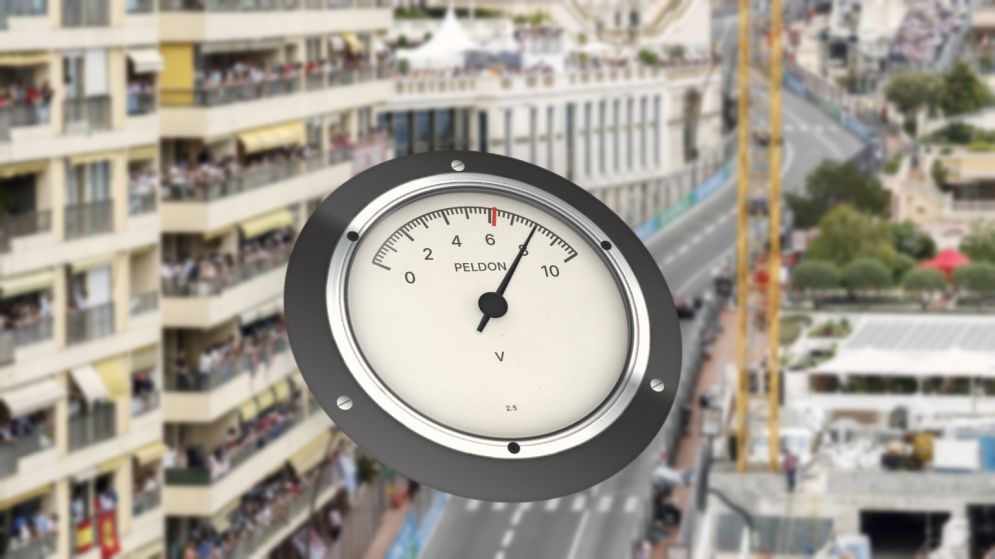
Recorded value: **8** V
